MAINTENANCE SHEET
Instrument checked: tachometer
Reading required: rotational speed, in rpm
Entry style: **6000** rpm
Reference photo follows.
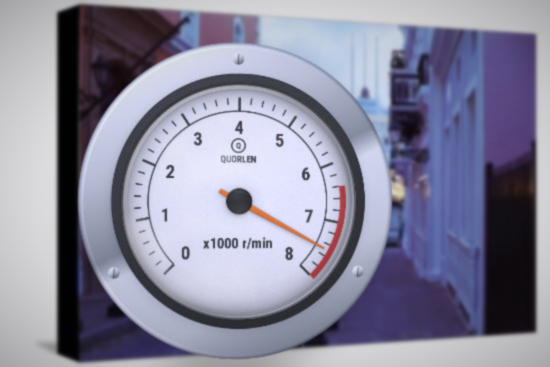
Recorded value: **7500** rpm
